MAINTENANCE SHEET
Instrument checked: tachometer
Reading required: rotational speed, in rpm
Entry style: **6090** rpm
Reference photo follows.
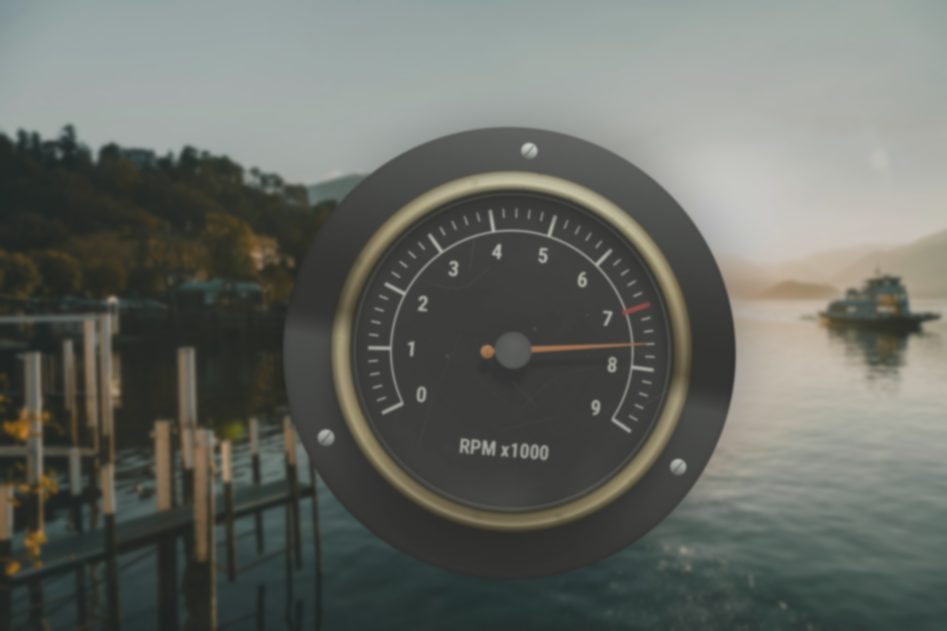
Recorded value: **7600** rpm
